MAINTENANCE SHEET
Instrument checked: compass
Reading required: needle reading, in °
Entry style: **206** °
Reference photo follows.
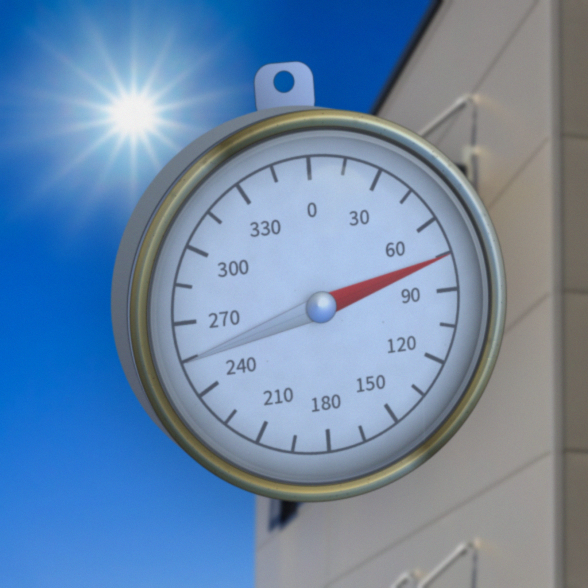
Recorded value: **75** °
